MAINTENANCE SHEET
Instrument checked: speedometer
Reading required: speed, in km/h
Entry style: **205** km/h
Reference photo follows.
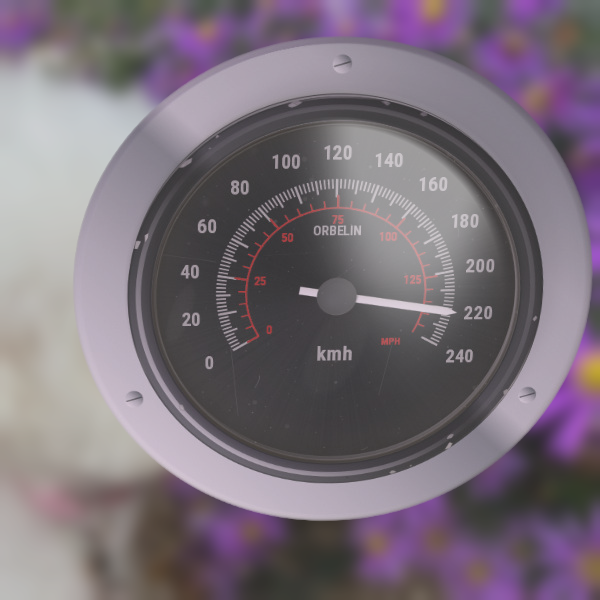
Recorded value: **220** km/h
